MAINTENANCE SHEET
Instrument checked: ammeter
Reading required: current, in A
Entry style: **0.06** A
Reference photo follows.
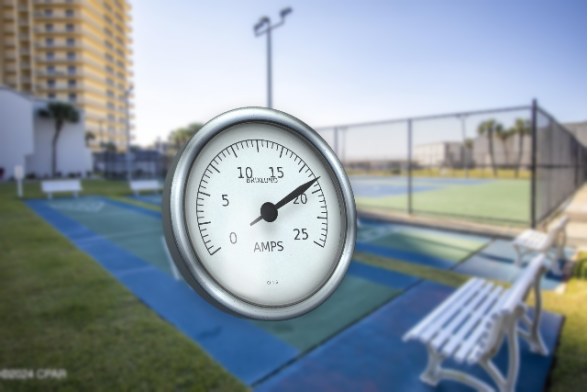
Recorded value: **19** A
